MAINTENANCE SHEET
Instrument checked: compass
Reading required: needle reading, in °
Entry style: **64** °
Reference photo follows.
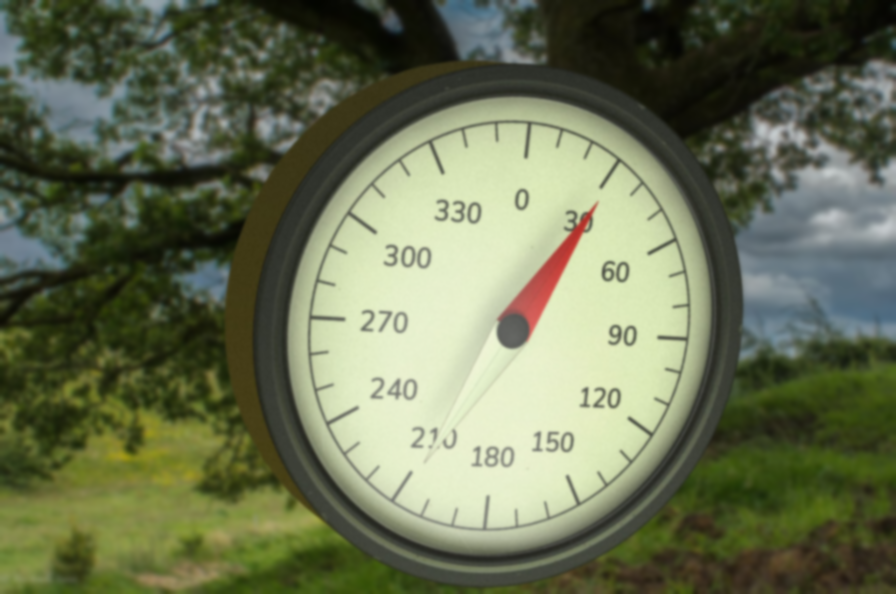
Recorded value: **30** °
